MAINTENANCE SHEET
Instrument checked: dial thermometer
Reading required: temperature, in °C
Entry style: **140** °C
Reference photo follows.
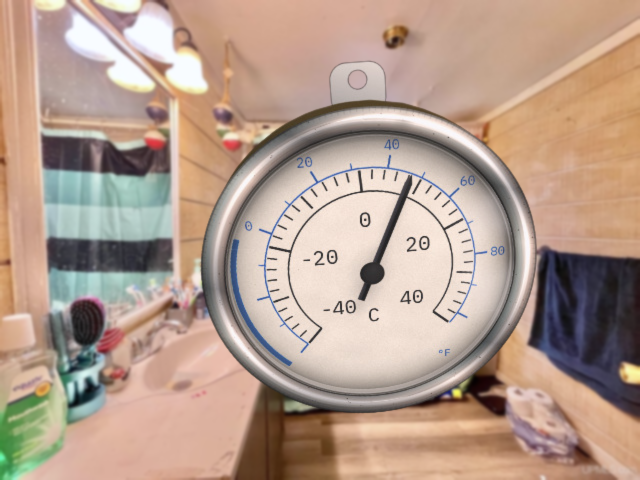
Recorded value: **8** °C
